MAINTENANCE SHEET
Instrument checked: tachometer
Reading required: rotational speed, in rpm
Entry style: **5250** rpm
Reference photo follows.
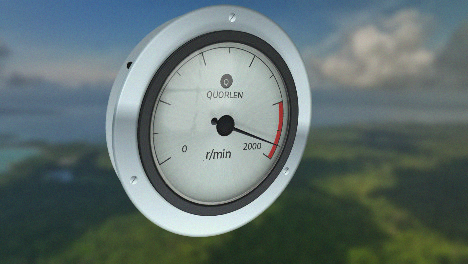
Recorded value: **1900** rpm
